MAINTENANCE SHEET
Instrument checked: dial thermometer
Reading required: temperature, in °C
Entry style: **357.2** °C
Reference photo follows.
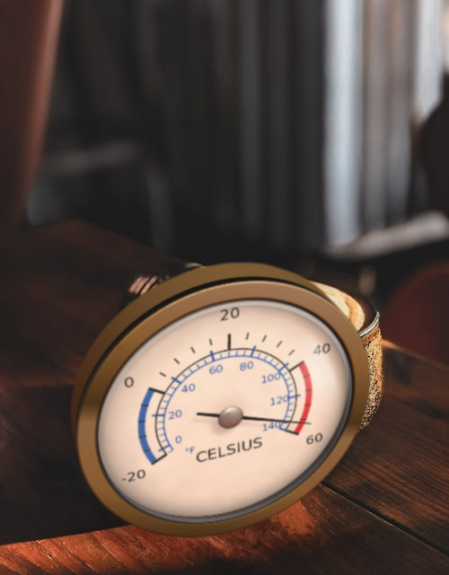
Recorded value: **56** °C
